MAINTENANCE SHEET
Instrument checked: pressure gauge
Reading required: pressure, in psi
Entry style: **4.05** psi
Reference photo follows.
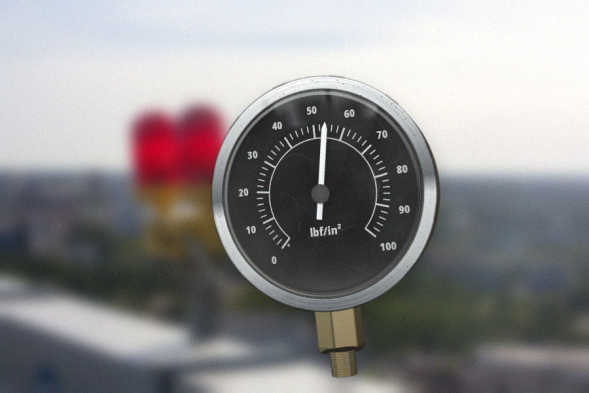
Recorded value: **54** psi
